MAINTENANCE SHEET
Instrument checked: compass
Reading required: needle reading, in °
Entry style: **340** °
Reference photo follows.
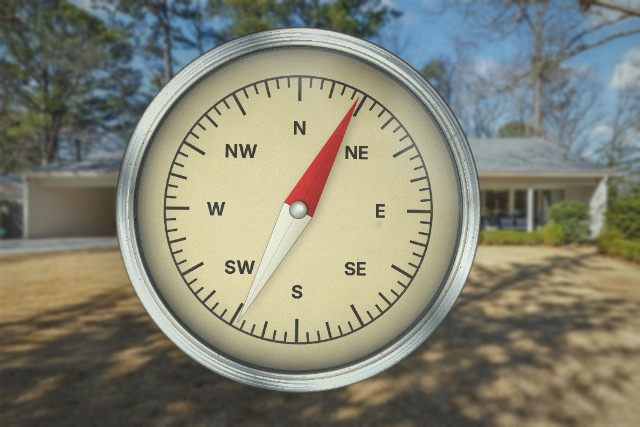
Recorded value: **27.5** °
